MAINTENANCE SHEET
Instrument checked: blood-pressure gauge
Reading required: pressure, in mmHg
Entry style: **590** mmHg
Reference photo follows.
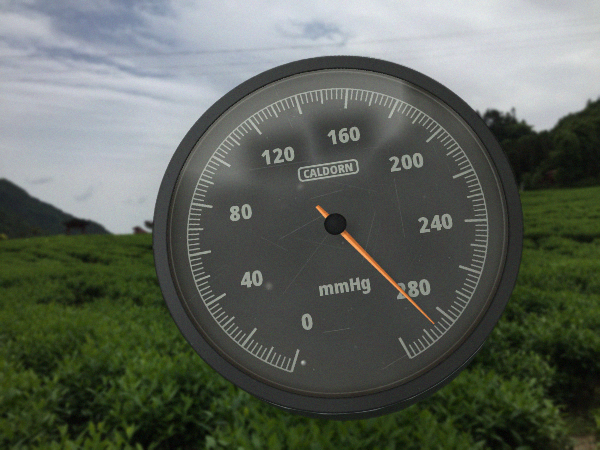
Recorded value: **286** mmHg
